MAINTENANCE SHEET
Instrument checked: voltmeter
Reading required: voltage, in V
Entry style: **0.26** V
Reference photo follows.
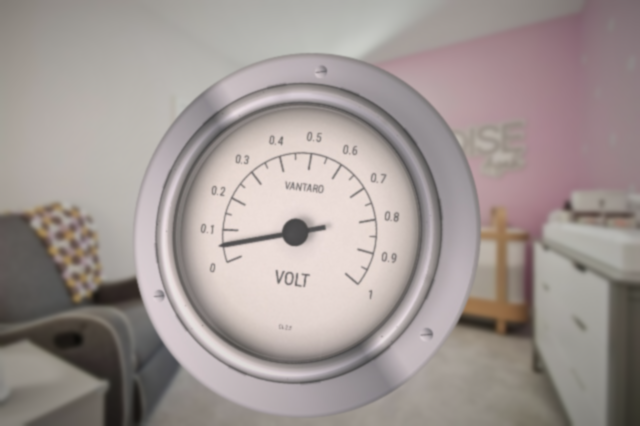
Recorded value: **0.05** V
